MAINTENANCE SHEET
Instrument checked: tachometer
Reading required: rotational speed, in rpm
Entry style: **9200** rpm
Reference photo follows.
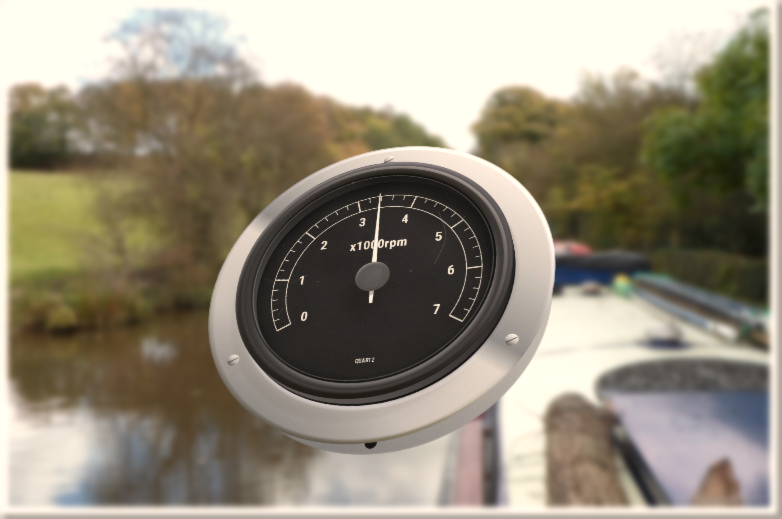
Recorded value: **3400** rpm
